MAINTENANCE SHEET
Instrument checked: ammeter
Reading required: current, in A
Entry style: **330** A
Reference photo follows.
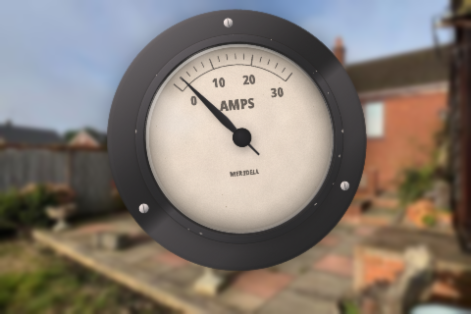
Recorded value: **2** A
